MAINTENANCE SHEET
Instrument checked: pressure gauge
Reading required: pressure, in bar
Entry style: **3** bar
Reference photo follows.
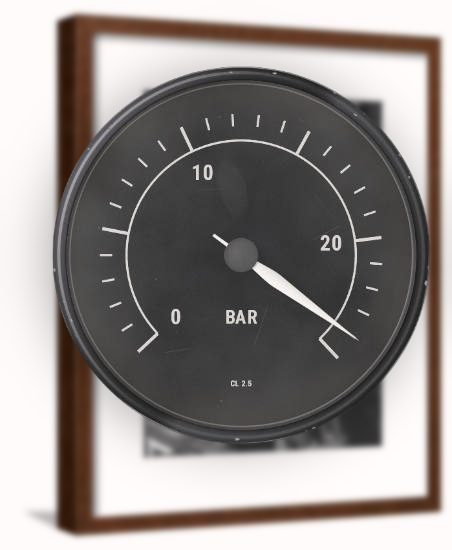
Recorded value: **24** bar
